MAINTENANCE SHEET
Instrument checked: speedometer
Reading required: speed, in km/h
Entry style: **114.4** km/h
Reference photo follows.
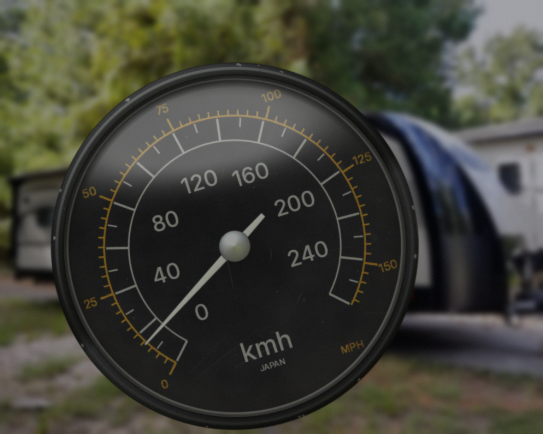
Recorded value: **15** km/h
